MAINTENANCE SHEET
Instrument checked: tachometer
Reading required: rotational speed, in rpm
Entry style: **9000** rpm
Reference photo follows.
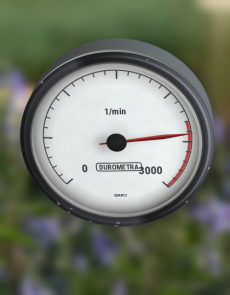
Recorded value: **2400** rpm
